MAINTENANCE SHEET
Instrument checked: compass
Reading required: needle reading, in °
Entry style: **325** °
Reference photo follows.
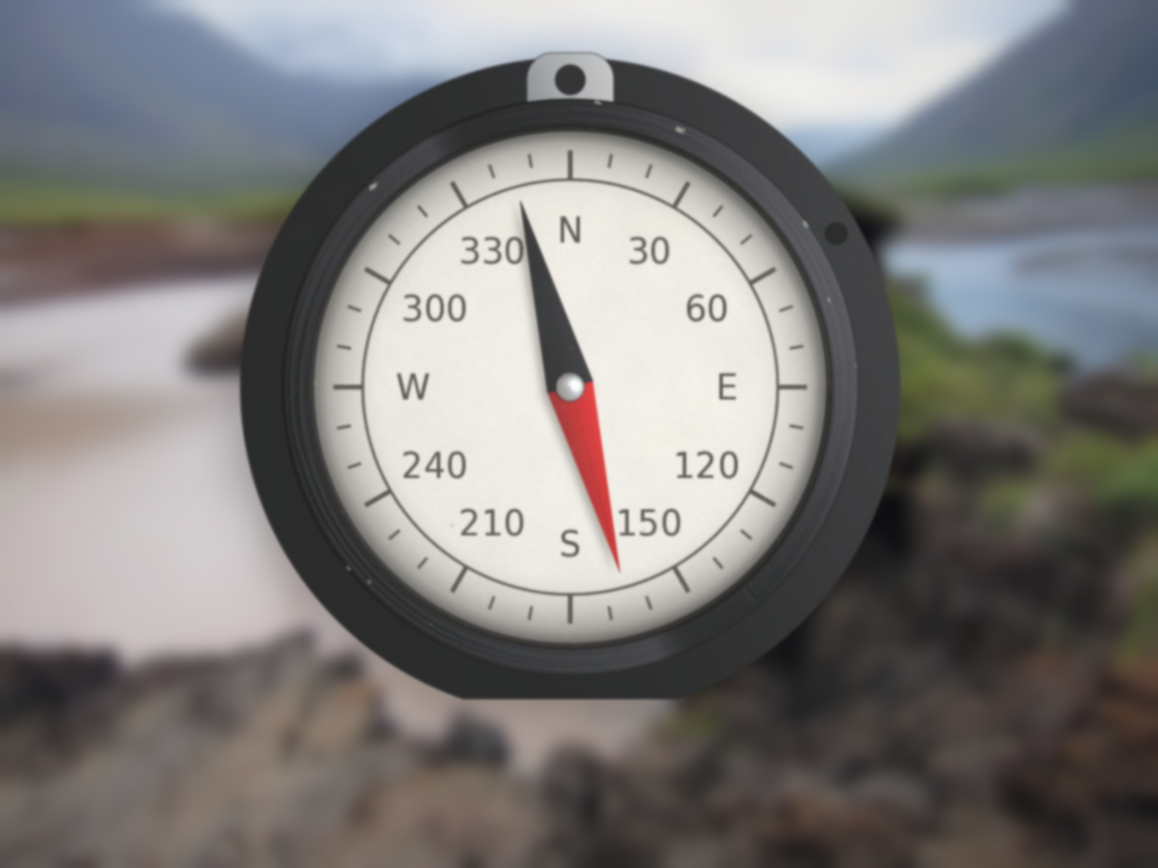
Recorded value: **165** °
